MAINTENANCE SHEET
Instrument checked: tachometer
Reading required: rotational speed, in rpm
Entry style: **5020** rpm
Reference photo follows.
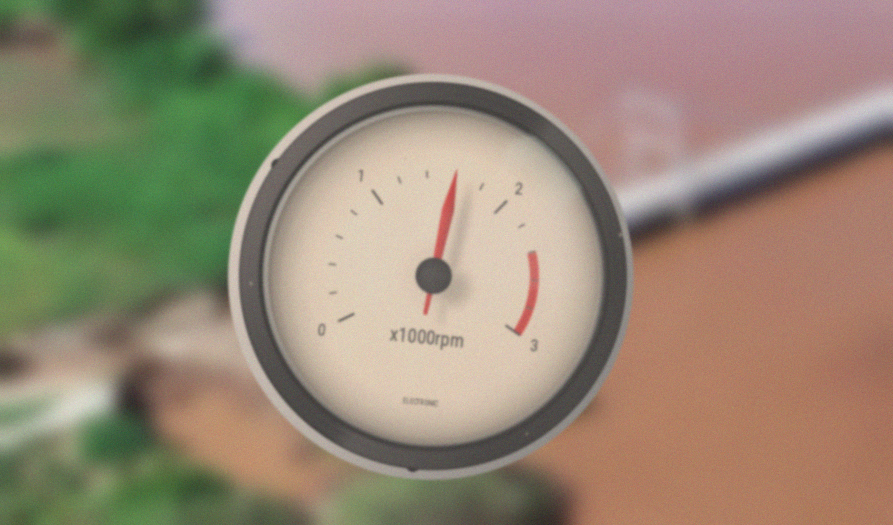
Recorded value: **1600** rpm
